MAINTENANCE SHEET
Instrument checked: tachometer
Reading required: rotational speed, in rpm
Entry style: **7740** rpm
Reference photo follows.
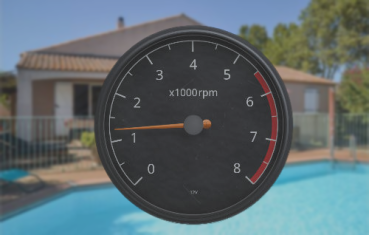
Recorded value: **1250** rpm
